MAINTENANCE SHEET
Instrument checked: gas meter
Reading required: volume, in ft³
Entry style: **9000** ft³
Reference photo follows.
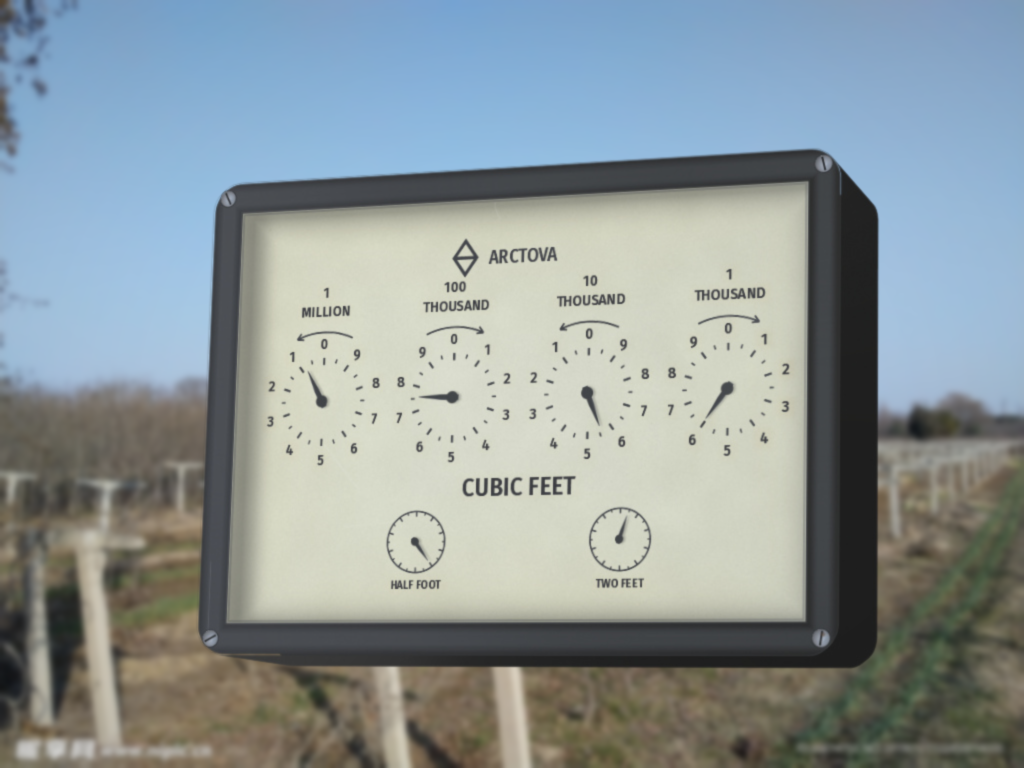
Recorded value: **75600** ft³
